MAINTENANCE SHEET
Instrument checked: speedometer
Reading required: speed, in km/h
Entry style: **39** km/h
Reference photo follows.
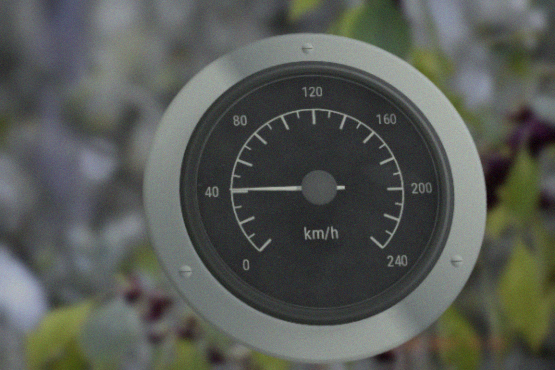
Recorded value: **40** km/h
